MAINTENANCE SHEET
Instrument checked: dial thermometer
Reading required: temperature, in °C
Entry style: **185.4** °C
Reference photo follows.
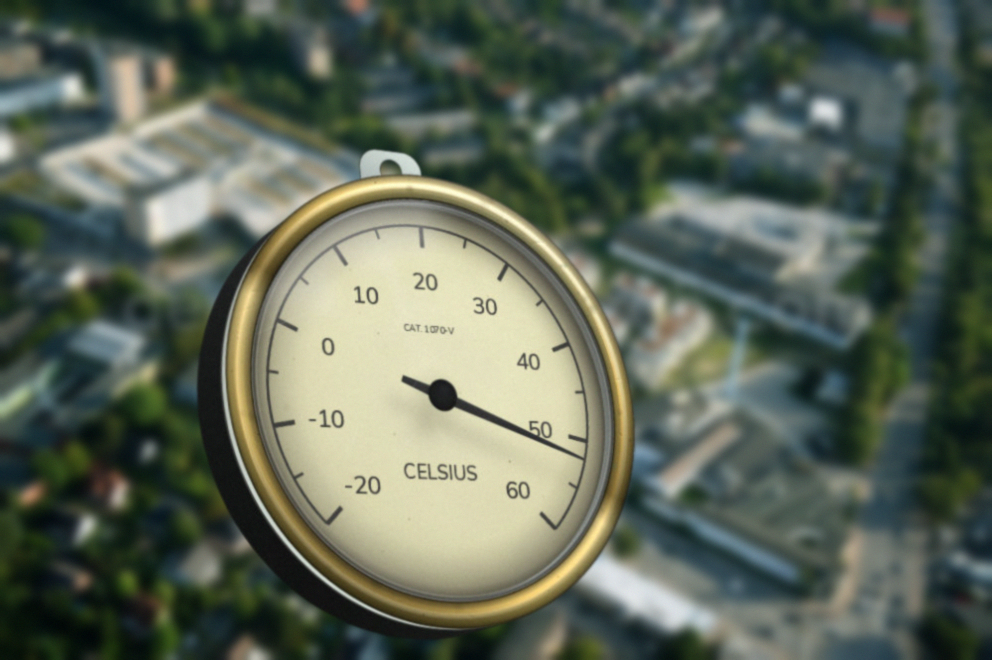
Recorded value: **52.5** °C
